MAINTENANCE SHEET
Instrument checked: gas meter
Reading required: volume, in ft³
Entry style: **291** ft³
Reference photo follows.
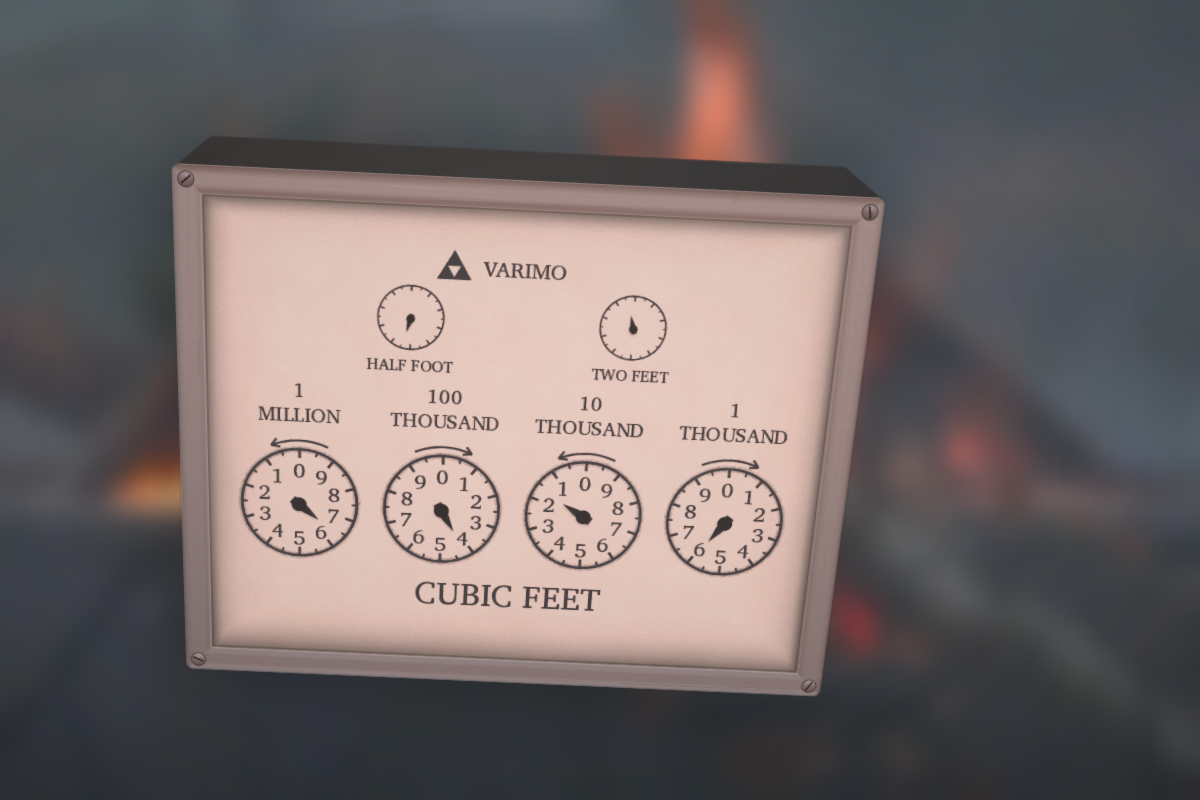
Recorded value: **641600** ft³
